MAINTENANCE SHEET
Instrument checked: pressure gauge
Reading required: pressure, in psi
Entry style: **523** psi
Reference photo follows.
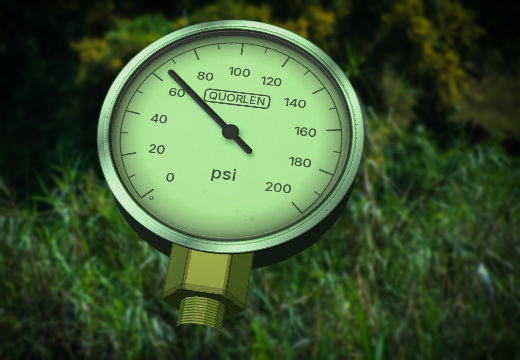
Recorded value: **65** psi
